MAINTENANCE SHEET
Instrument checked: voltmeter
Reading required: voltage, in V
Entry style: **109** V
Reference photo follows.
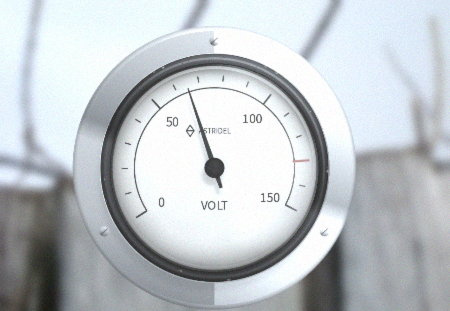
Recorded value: **65** V
